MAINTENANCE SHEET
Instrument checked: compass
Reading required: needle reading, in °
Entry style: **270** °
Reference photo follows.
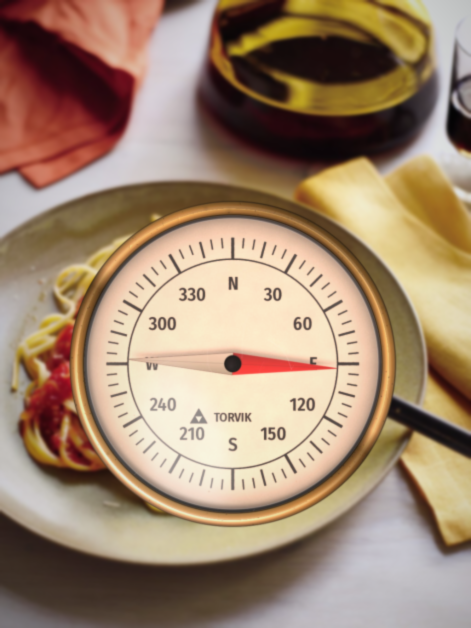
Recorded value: **92.5** °
